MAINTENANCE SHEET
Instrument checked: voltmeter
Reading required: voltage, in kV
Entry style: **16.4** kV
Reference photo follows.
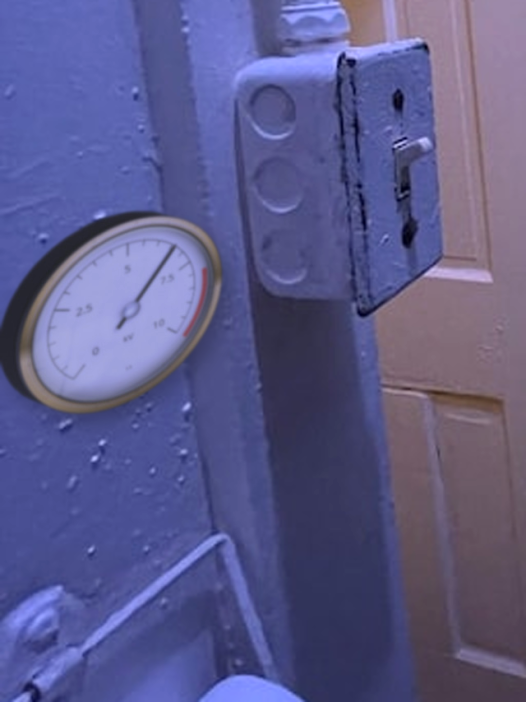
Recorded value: **6.5** kV
